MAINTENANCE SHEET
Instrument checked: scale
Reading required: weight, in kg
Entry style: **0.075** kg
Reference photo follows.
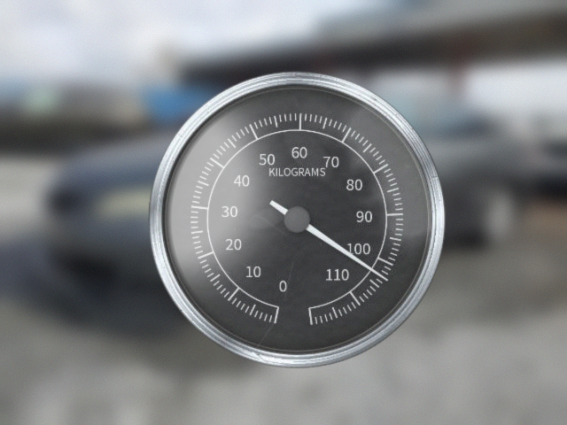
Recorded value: **103** kg
